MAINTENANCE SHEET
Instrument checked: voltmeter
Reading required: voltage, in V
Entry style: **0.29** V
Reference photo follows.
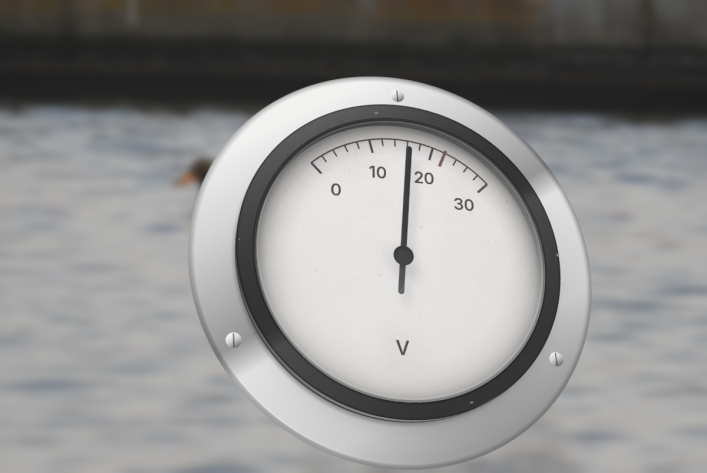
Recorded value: **16** V
